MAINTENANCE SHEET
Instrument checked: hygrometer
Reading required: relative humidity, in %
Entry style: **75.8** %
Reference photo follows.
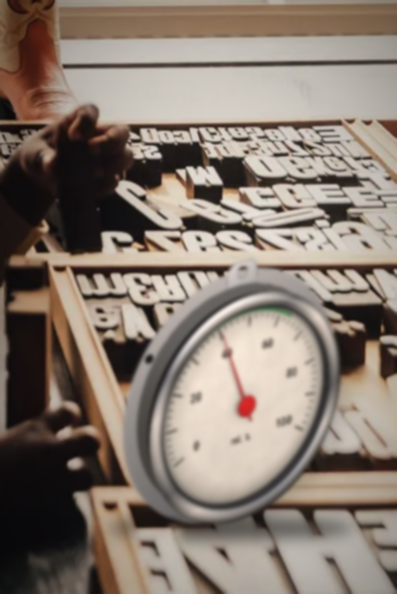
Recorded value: **40** %
